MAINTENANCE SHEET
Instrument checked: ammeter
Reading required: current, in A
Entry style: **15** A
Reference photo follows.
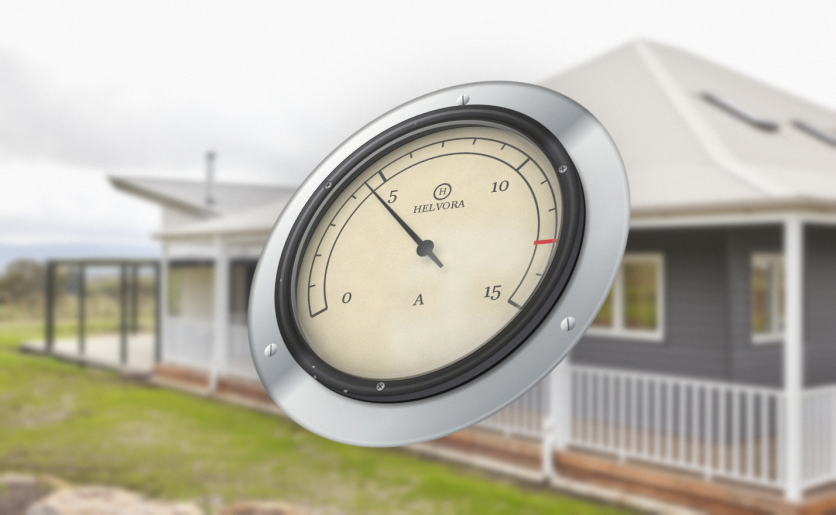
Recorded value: **4.5** A
